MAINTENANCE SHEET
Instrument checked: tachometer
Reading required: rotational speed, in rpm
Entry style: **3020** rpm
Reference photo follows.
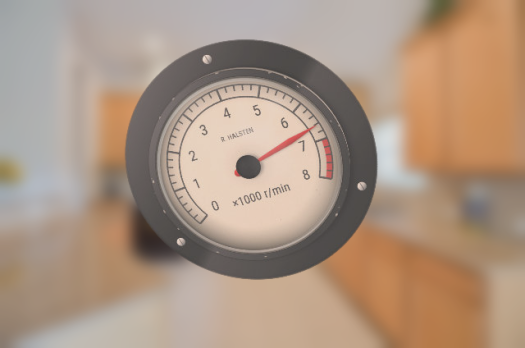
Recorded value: **6600** rpm
